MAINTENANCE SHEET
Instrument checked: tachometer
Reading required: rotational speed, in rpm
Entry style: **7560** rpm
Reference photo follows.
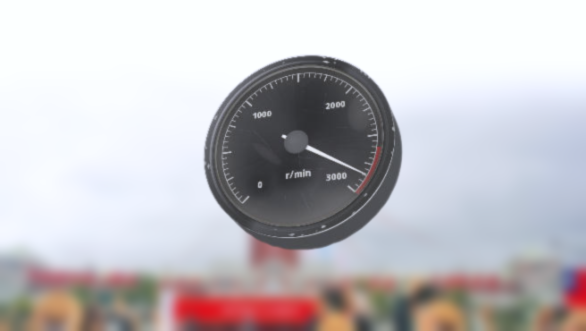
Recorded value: **2850** rpm
